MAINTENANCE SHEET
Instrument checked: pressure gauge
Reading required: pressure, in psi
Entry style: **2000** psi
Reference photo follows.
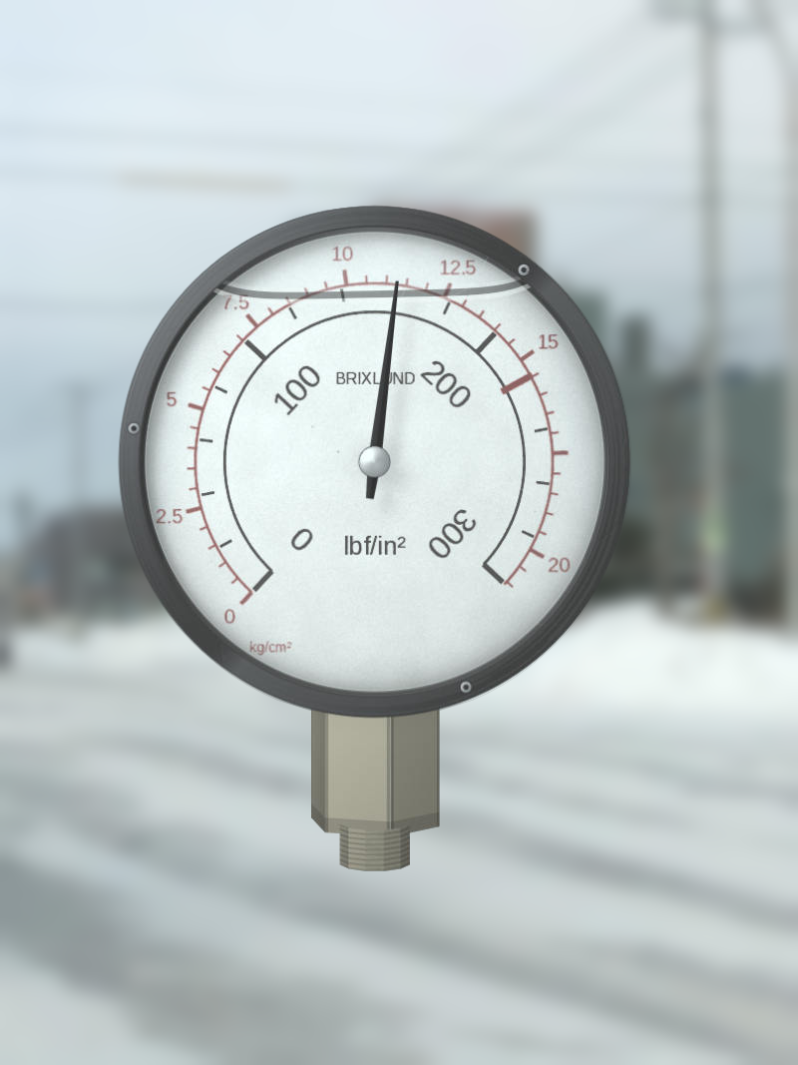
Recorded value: **160** psi
